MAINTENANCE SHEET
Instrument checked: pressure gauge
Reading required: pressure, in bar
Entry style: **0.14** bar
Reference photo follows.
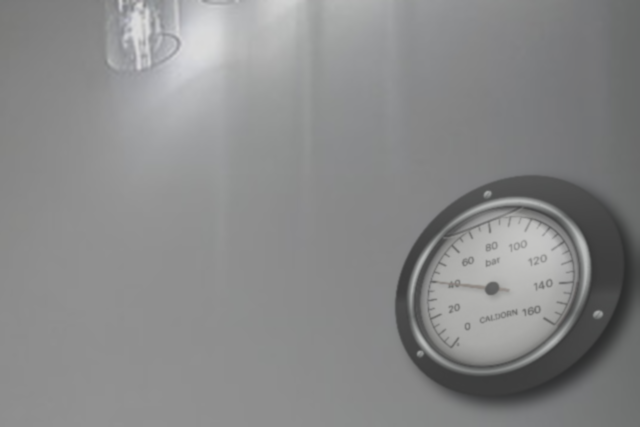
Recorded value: **40** bar
